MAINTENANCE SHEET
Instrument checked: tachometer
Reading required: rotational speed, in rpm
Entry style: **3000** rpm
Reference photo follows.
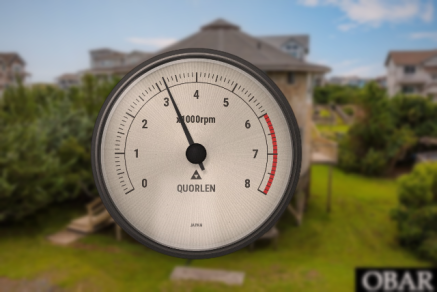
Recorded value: **3200** rpm
